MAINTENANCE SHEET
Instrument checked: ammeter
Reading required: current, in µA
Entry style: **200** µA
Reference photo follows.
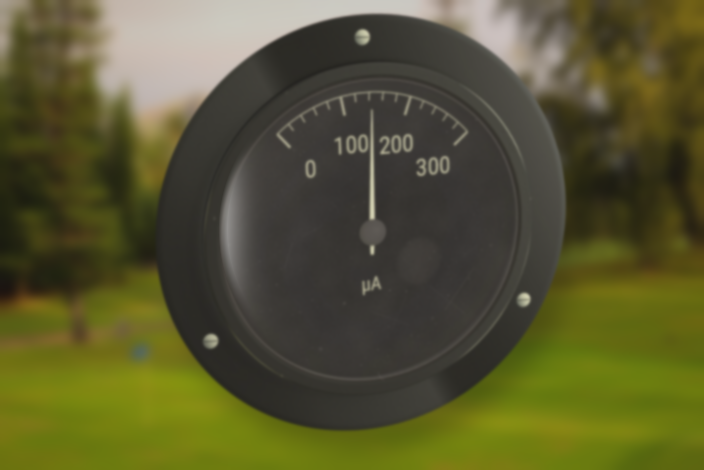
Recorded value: **140** µA
